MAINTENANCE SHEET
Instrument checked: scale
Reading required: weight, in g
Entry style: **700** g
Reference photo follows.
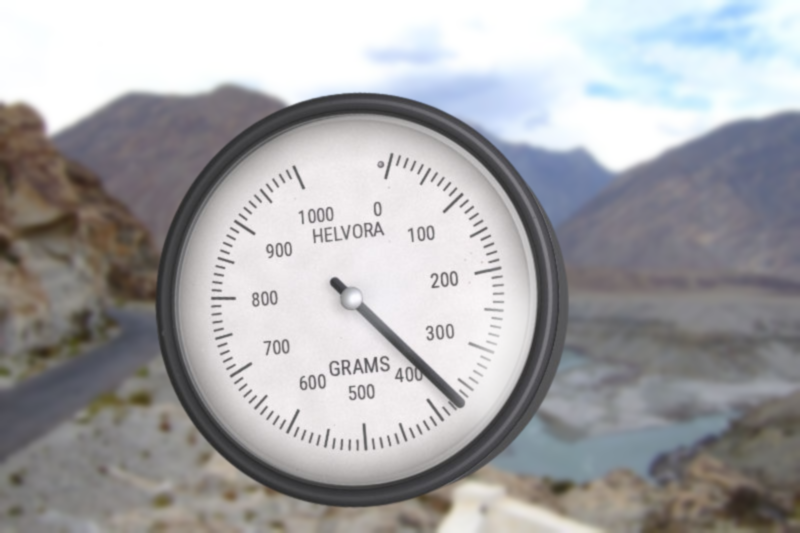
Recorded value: **370** g
